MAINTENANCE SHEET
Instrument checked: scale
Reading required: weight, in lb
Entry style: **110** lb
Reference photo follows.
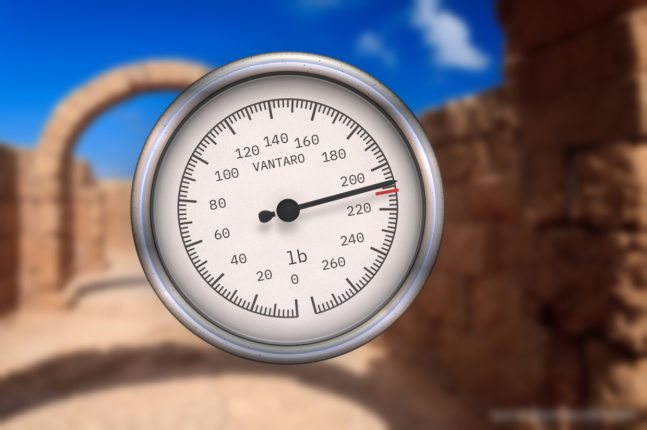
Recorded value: **208** lb
